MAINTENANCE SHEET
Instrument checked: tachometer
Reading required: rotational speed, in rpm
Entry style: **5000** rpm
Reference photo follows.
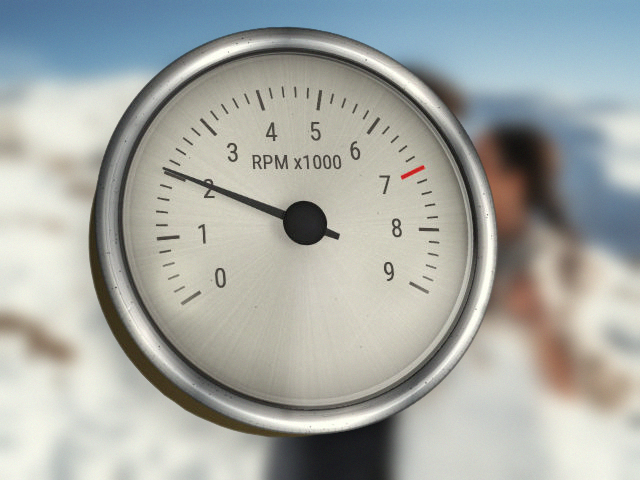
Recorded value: **2000** rpm
